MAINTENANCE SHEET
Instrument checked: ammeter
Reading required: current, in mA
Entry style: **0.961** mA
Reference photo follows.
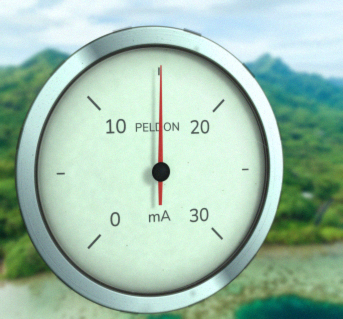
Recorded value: **15** mA
